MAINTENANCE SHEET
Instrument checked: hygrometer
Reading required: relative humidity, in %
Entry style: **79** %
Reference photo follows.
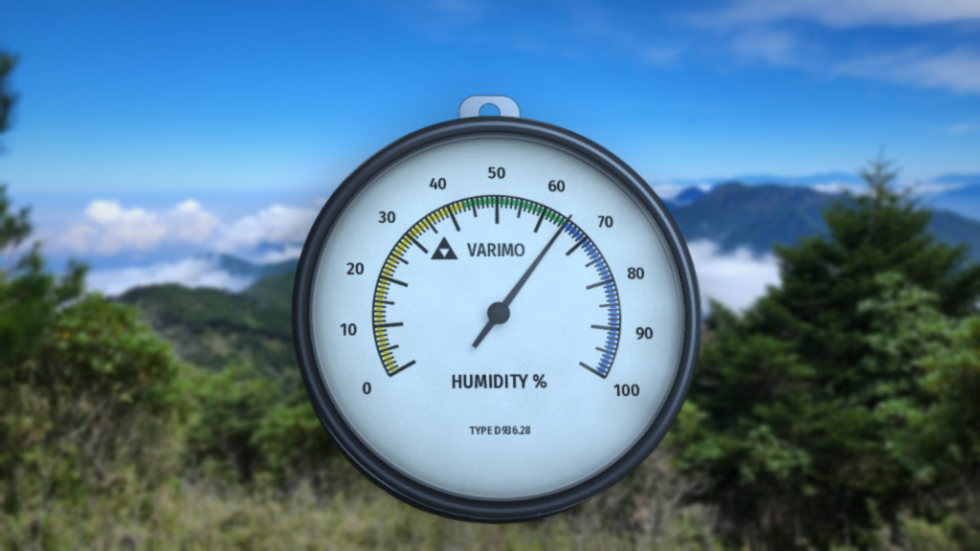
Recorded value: **65** %
